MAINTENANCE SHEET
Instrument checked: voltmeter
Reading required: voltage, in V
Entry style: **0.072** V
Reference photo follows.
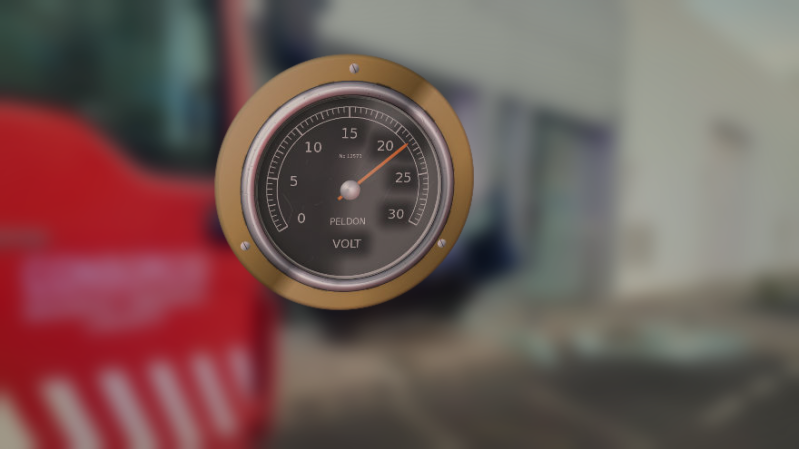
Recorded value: **21.5** V
